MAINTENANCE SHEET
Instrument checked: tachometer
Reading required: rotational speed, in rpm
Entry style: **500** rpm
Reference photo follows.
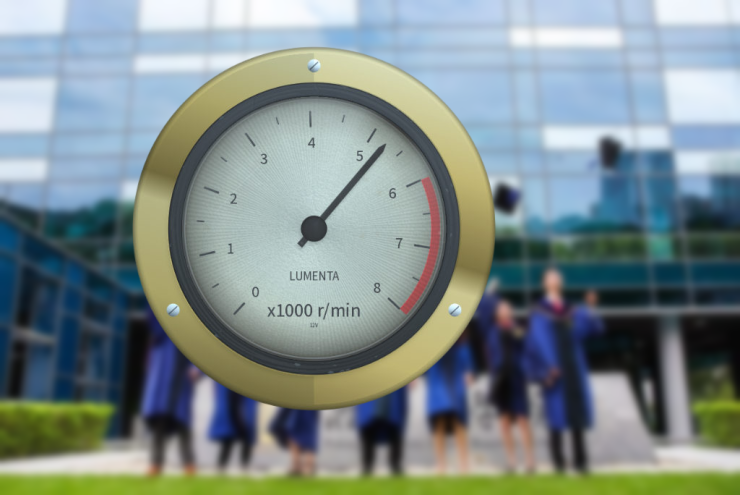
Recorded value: **5250** rpm
